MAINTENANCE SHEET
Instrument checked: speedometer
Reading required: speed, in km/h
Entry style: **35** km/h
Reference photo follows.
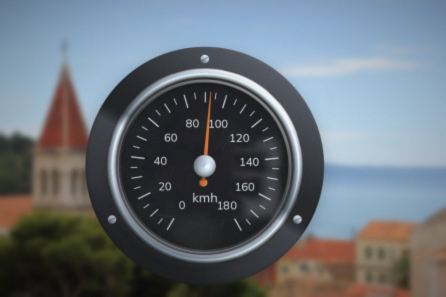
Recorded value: **92.5** km/h
